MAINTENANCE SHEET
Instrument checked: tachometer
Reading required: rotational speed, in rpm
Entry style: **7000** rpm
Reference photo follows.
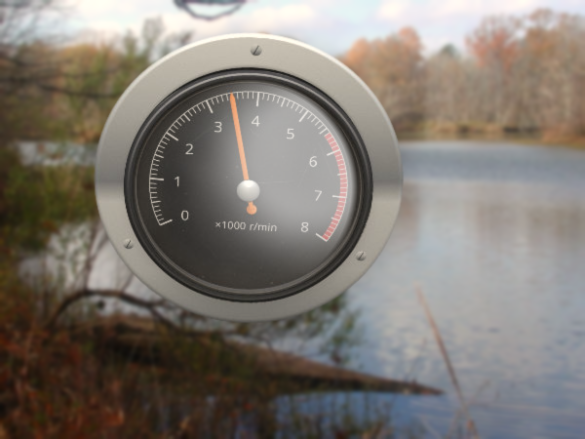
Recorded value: **3500** rpm
